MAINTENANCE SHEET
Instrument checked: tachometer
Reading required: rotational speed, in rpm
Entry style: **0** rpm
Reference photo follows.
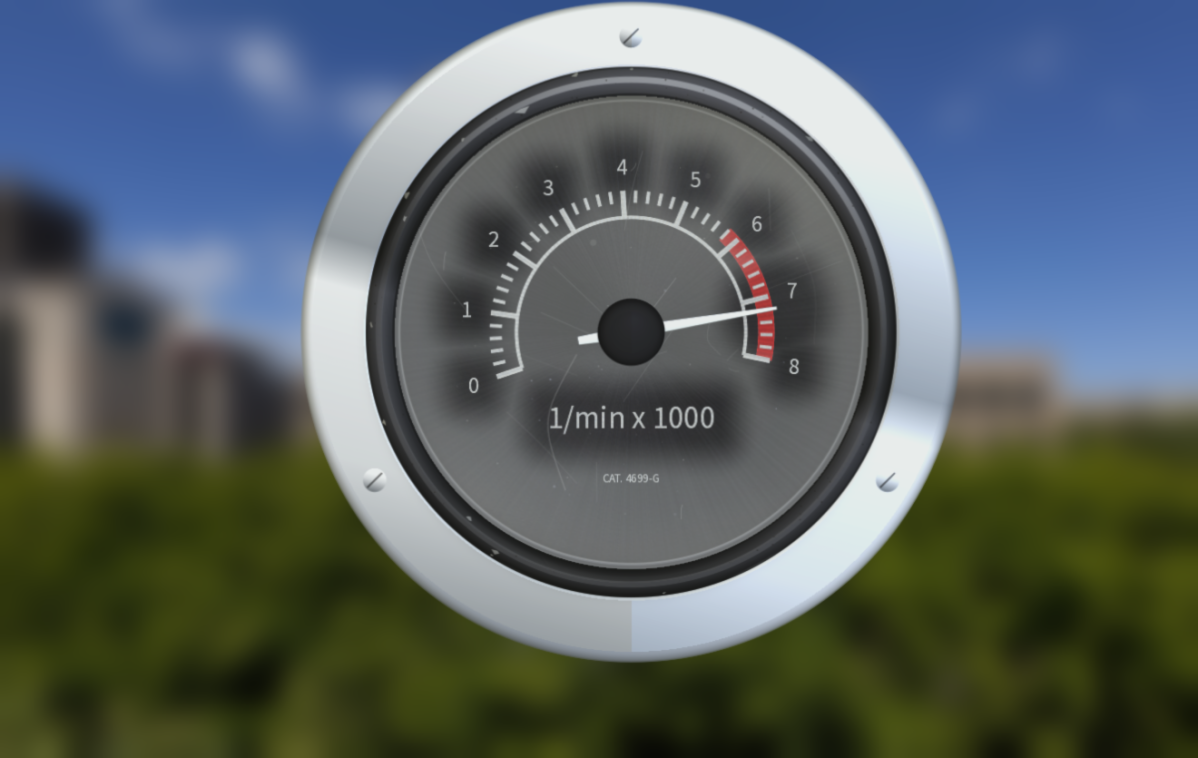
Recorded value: **7200** rpm
